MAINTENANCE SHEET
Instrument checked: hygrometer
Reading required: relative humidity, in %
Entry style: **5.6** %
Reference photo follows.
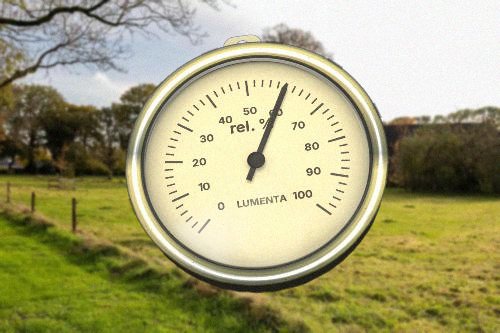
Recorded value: **60** %
